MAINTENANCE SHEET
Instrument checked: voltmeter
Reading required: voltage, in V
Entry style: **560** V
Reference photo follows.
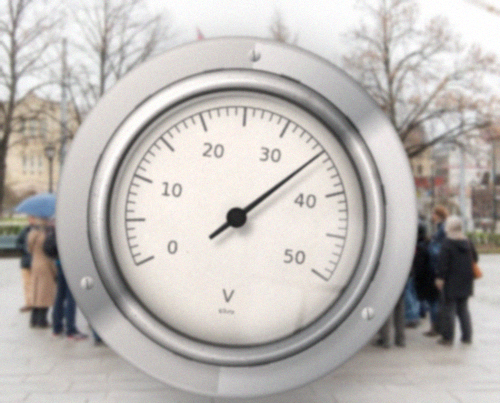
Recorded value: **35** V
